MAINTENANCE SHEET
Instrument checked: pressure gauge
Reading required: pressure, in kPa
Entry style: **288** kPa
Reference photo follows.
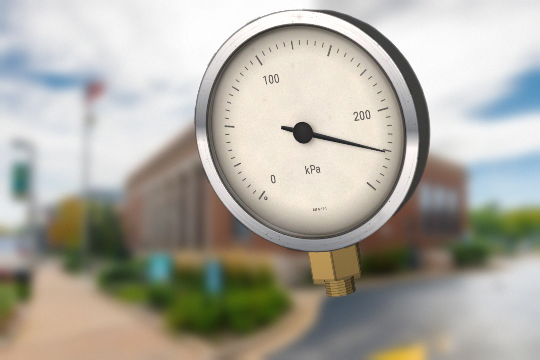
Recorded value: **225** kPa
